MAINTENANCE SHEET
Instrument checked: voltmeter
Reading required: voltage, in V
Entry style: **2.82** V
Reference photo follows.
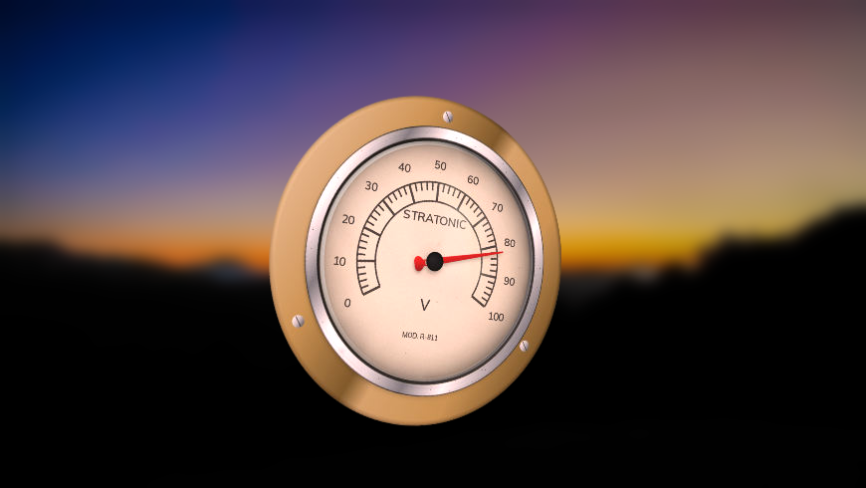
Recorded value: **82** V
